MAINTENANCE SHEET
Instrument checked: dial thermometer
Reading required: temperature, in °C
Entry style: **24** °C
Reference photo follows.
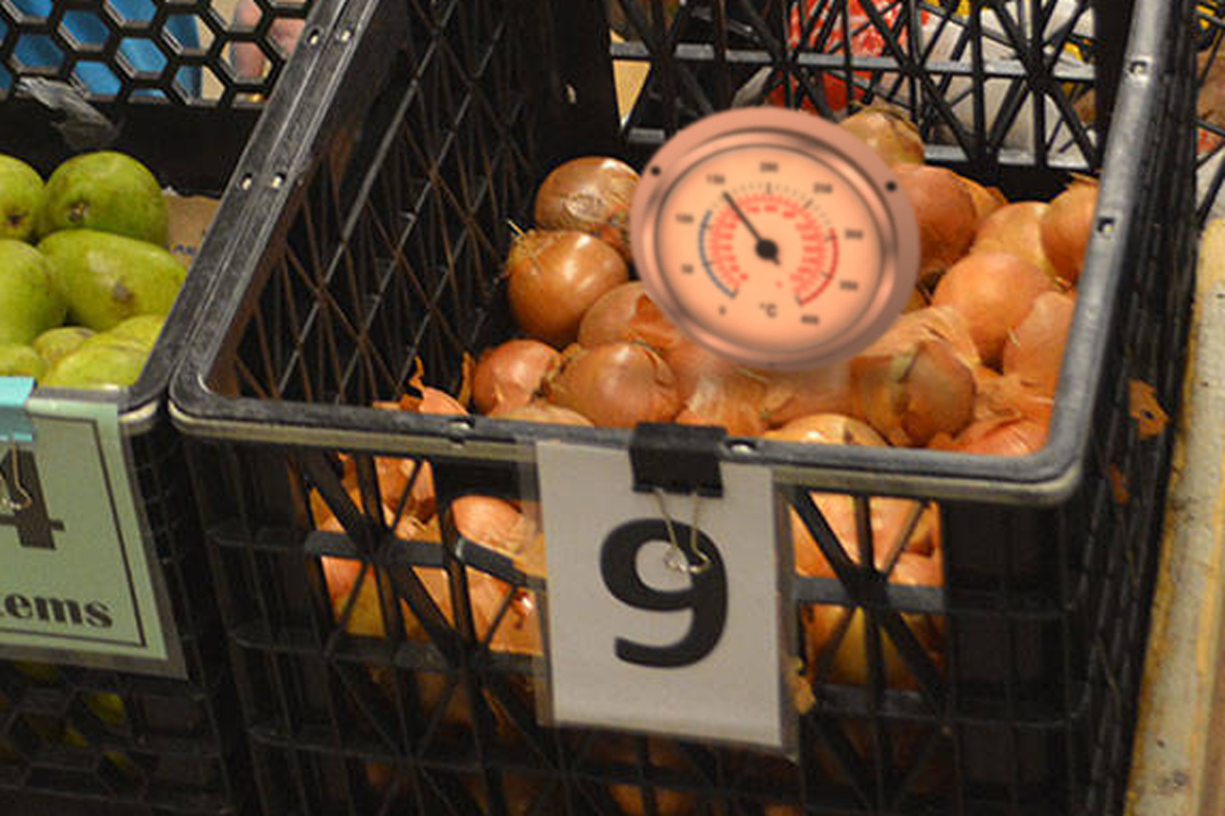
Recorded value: **150** °C
